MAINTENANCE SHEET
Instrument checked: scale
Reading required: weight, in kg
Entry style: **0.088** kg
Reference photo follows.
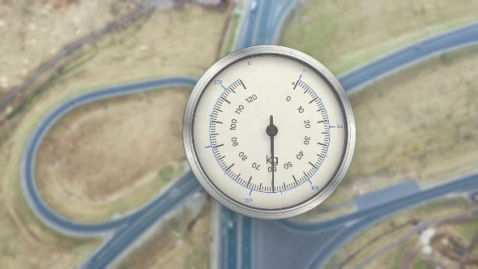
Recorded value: **60** kg
